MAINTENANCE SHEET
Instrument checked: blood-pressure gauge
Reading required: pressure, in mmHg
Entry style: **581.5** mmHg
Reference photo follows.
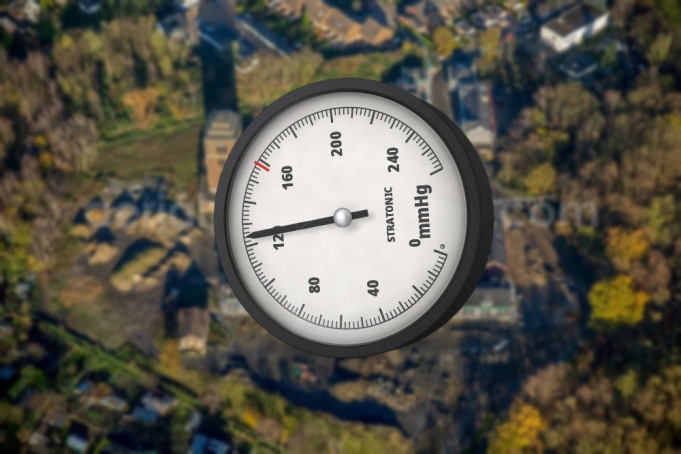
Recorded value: **124** mmHg
